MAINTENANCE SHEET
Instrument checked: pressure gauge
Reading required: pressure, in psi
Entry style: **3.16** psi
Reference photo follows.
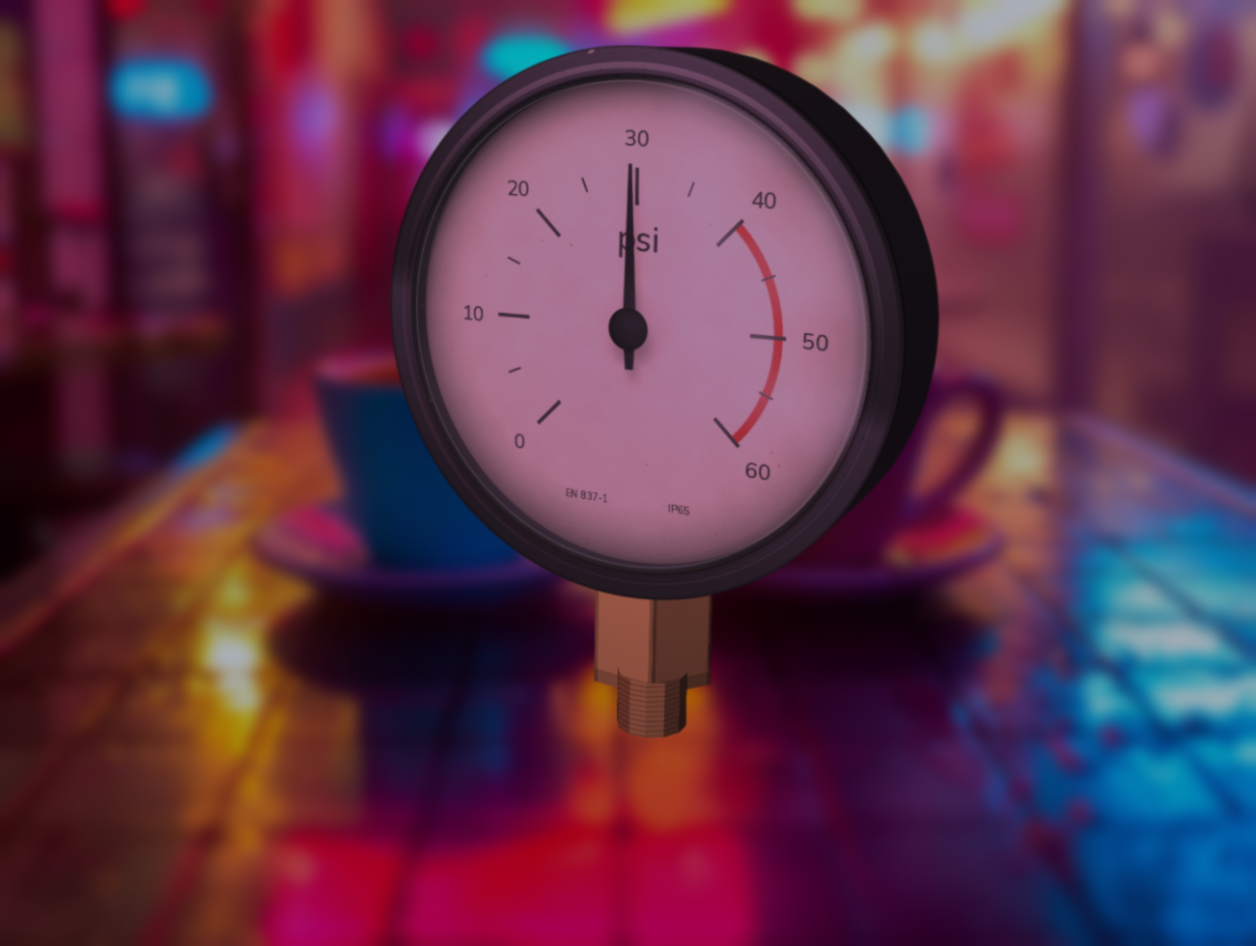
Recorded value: **30** psi
